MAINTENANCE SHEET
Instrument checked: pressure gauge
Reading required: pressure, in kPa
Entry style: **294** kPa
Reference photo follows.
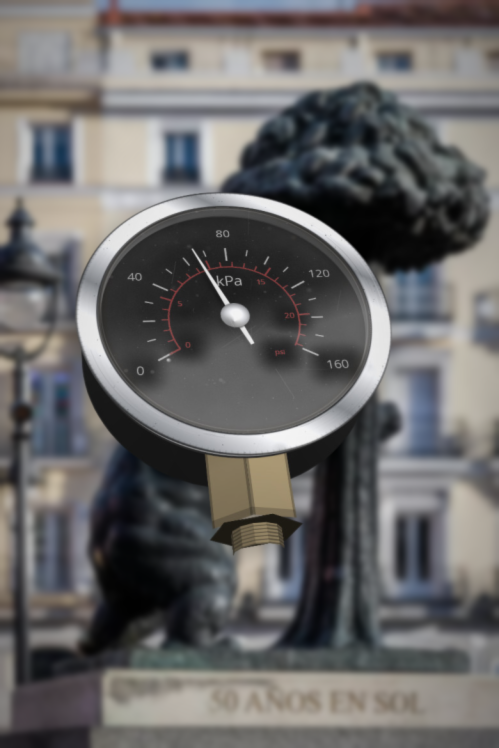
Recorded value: **65** kPa
